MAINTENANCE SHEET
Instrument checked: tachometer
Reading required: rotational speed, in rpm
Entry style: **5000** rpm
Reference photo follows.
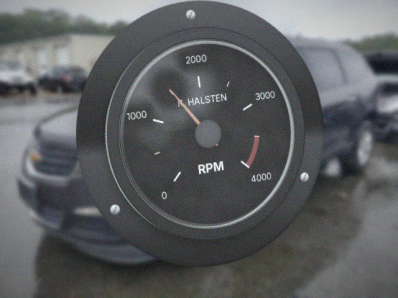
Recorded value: **1500** rpm
